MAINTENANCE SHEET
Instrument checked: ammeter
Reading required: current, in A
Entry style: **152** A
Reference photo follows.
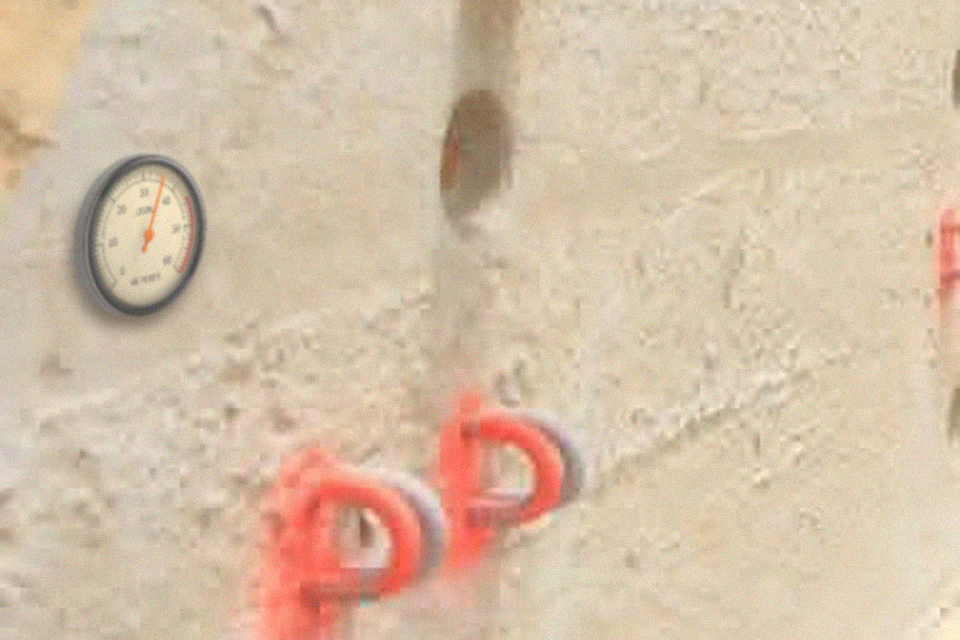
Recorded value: **35** A
